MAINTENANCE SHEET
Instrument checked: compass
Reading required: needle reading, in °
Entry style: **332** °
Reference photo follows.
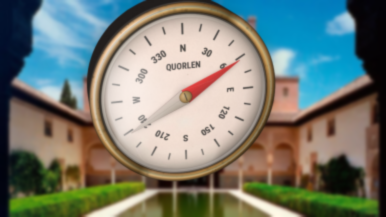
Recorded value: **60** °
